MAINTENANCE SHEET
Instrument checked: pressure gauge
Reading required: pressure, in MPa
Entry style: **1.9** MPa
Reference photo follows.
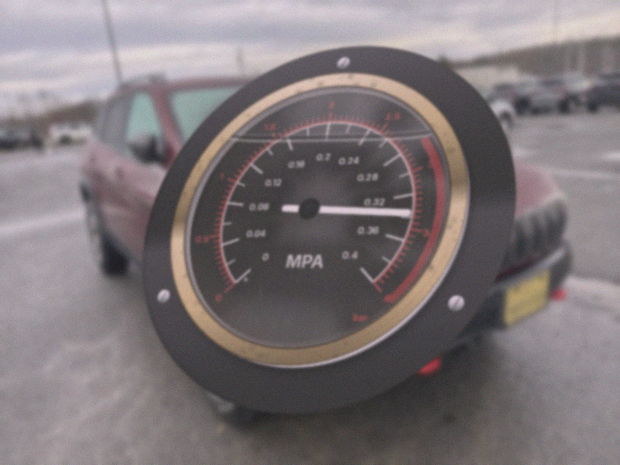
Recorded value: **0.34** MPa
